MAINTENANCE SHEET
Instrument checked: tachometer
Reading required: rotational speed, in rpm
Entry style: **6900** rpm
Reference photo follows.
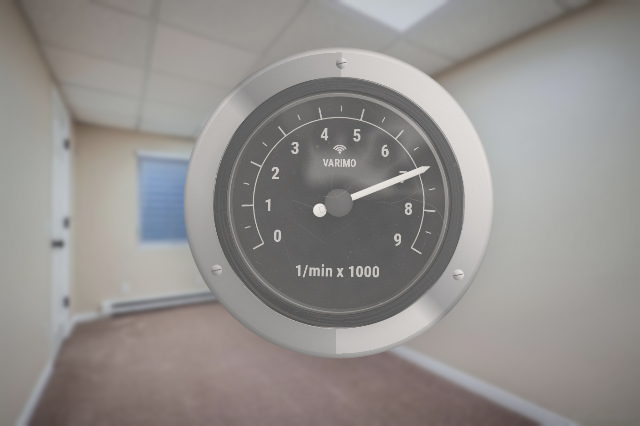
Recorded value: **7000** rpm
